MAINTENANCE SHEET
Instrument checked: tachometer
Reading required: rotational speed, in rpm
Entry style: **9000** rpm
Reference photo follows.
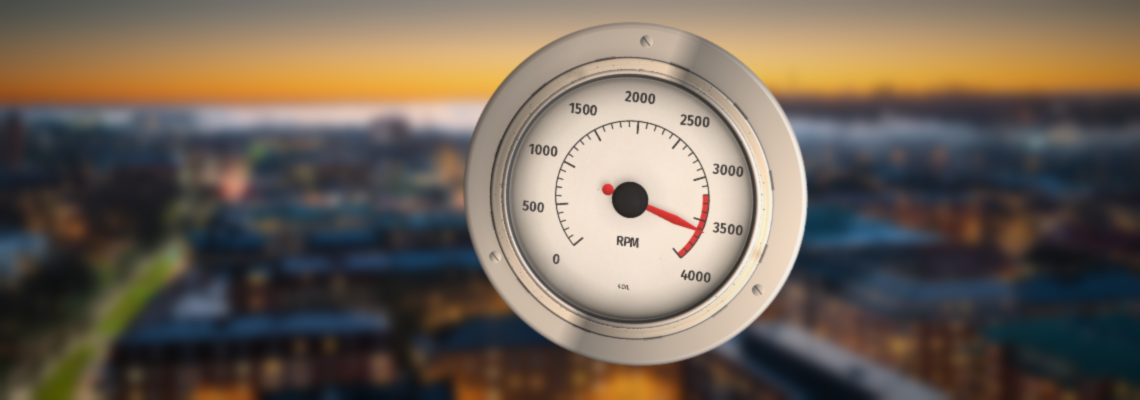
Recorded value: **3600** rpm
